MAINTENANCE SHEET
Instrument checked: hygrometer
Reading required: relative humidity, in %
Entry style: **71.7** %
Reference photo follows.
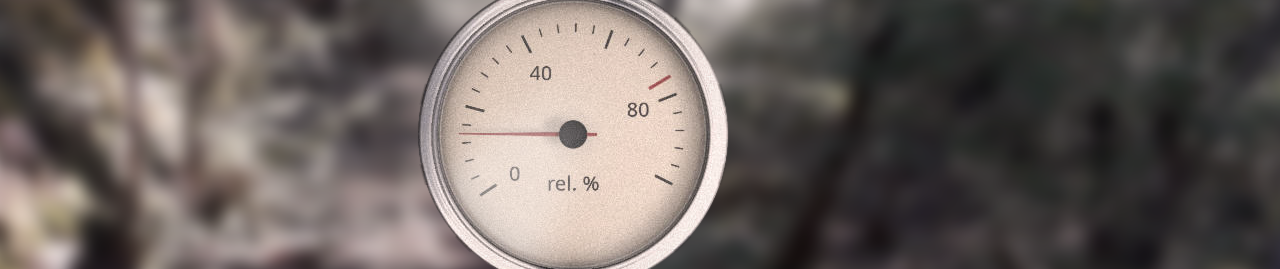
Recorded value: **14** %
